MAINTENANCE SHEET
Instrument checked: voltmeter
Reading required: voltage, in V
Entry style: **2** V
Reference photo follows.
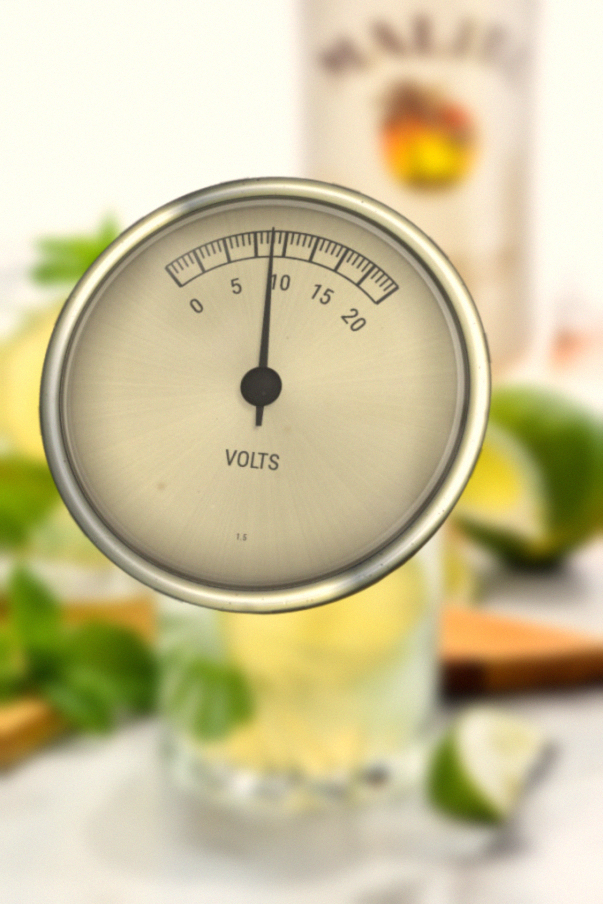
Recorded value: **9** V
